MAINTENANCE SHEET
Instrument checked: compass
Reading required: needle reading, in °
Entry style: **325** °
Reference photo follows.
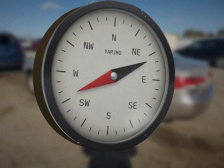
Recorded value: **245** °
